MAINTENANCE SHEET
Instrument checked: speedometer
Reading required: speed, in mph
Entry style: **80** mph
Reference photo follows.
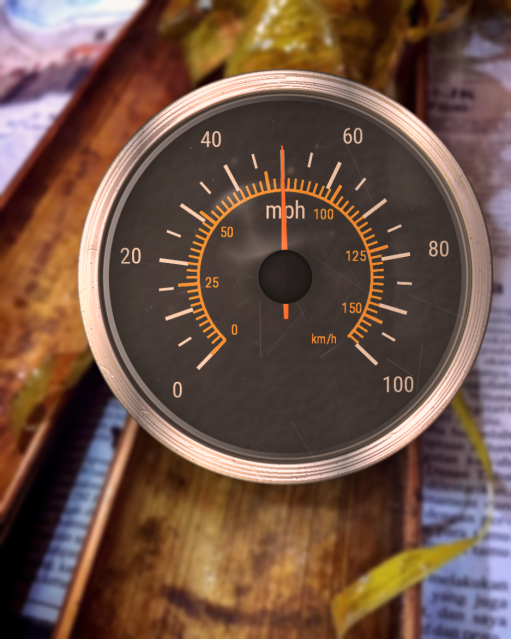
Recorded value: **50** mph
